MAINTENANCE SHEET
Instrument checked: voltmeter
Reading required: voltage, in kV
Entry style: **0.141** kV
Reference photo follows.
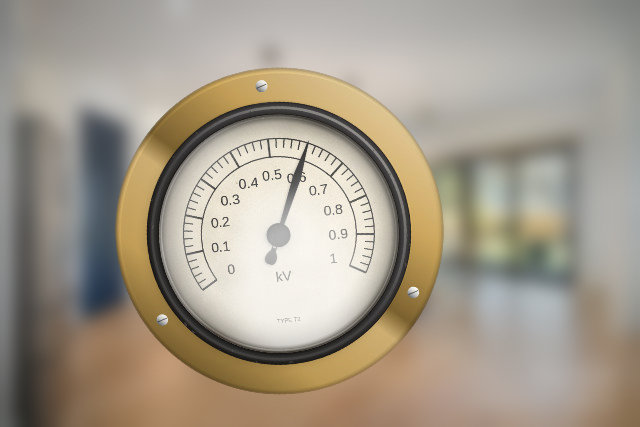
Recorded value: **0.6** kV
